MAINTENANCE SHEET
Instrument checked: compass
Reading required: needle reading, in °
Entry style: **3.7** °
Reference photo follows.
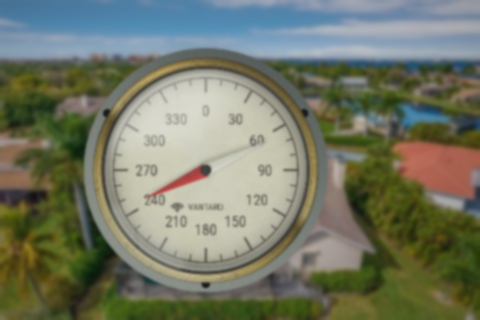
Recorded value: **245** °
